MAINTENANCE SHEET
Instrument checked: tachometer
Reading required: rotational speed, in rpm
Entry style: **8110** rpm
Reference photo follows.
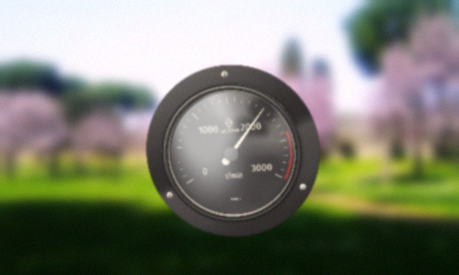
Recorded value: **2000** rpm
